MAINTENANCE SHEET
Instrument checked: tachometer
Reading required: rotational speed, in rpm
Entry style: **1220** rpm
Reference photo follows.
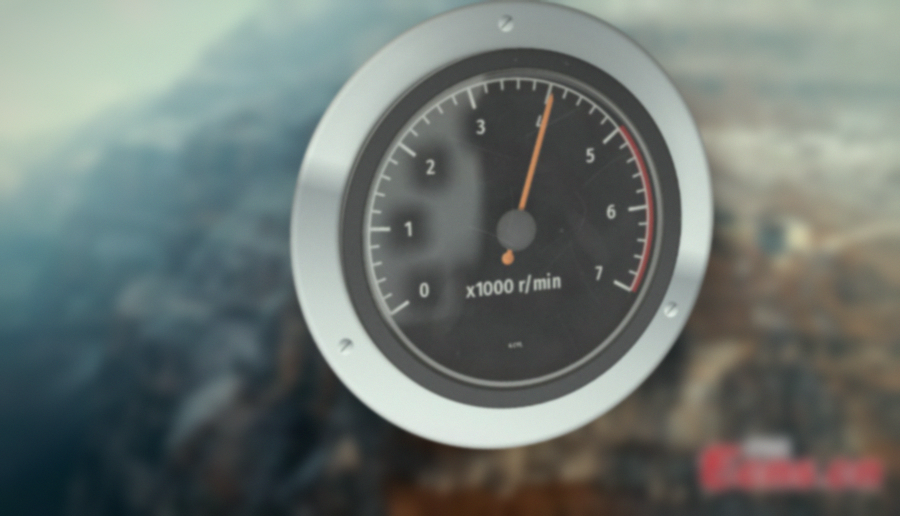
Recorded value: **4000** rpm
